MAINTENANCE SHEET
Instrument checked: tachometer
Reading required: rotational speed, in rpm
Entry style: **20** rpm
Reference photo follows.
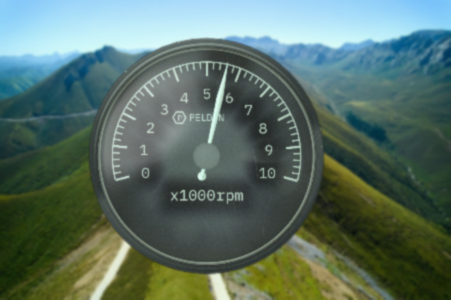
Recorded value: **5600** rpm
